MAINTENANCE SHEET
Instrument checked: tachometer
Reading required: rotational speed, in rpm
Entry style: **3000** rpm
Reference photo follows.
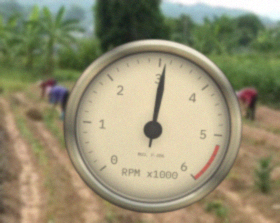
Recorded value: **3100** rpm
